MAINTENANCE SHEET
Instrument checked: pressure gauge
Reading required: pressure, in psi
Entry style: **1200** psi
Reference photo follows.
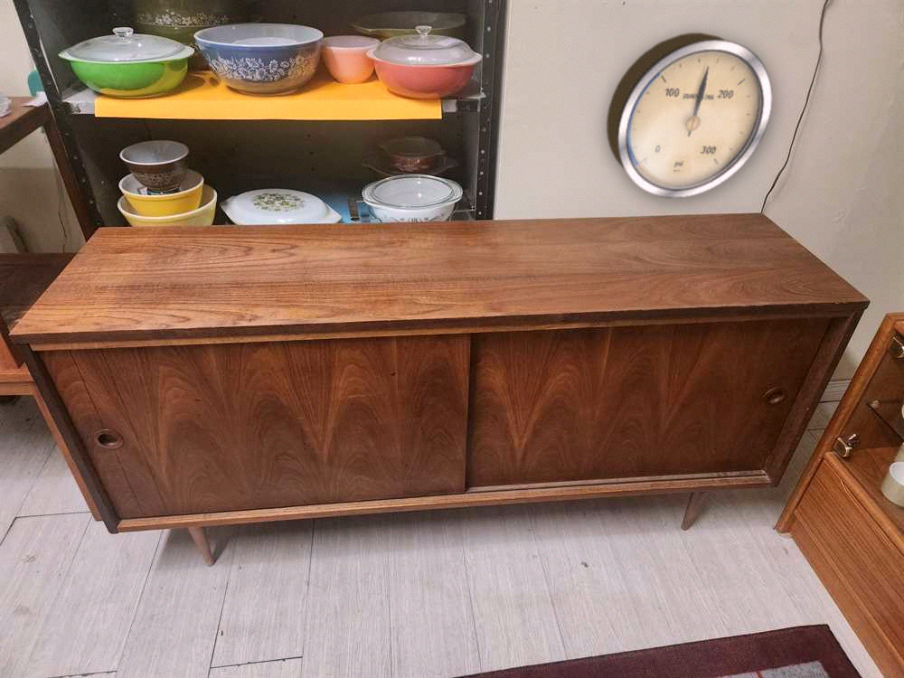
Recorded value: **150** psi
